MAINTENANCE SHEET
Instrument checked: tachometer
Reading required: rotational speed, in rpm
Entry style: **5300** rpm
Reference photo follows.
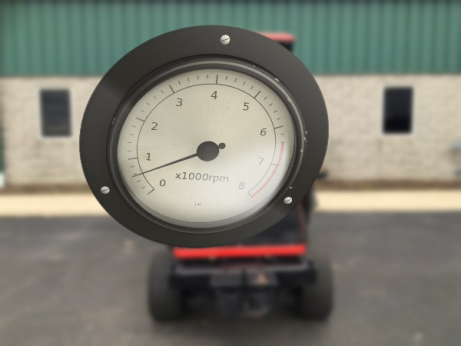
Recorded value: **600** rpm
